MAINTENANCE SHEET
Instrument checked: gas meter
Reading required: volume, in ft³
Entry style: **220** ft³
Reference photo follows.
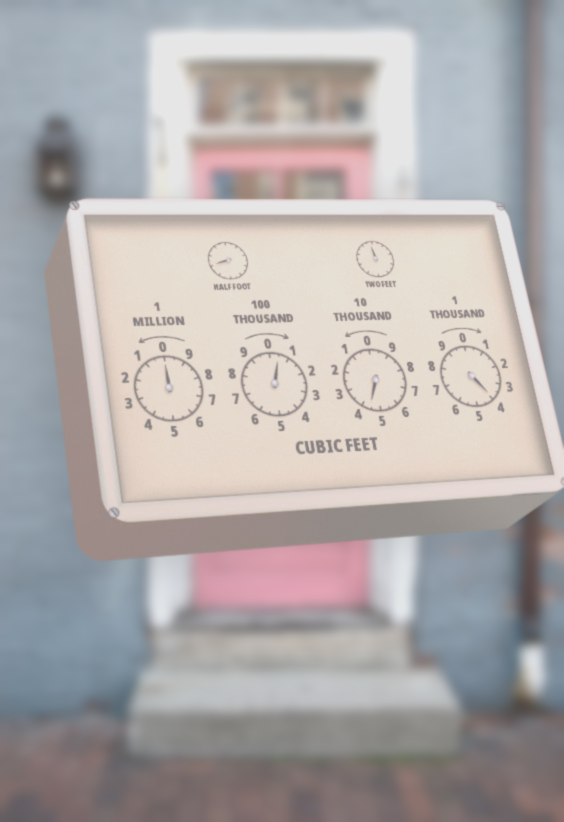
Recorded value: **4400** ft³
